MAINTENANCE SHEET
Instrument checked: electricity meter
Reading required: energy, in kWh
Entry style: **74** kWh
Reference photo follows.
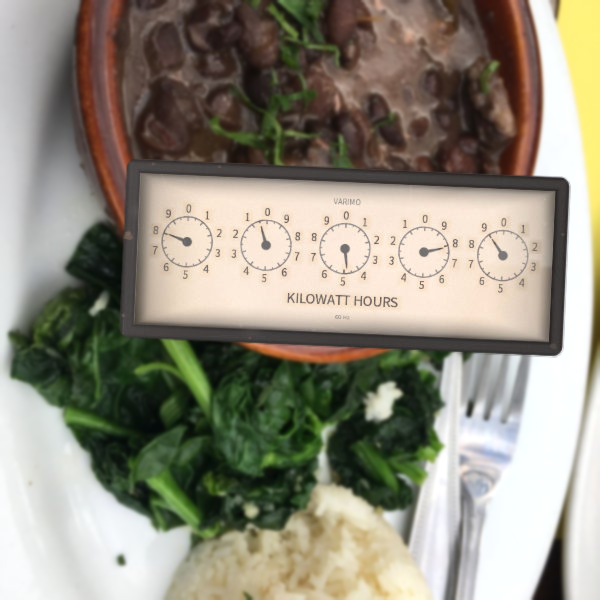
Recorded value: **80479** kWh
